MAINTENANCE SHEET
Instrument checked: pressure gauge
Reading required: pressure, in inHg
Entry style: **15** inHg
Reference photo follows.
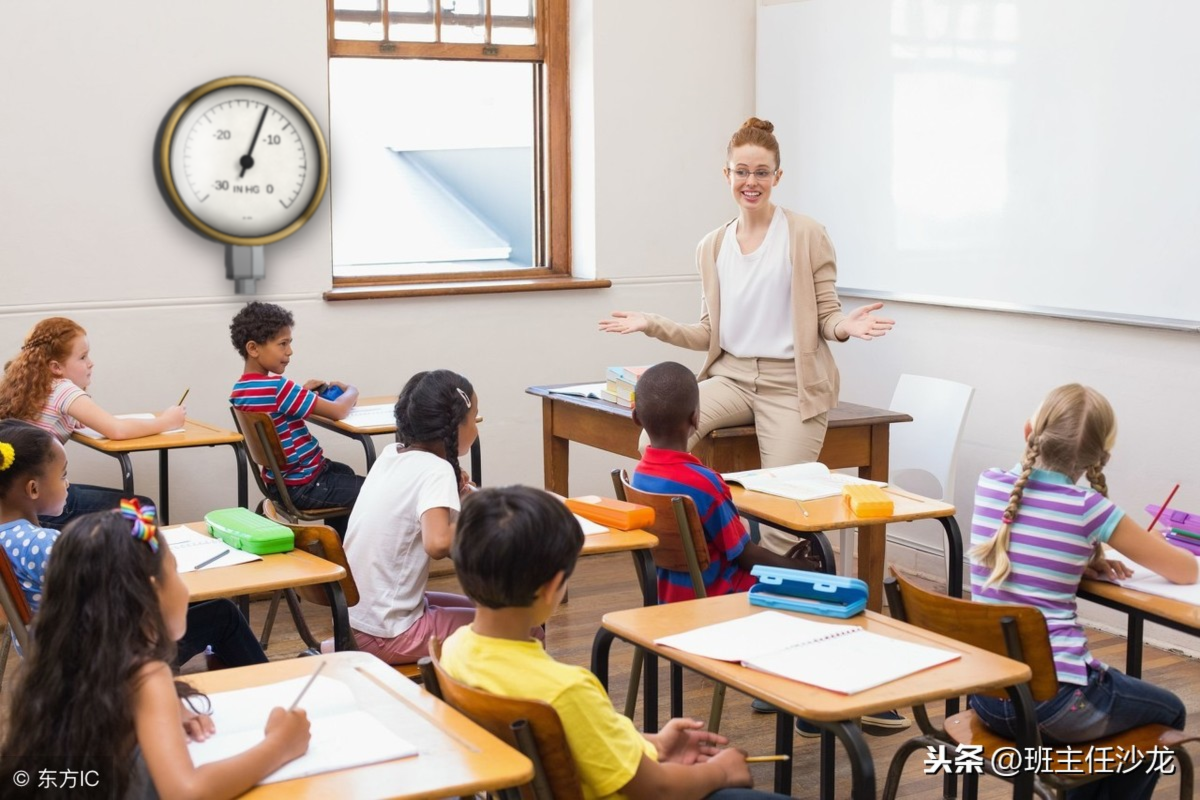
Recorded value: **-13** inHg
